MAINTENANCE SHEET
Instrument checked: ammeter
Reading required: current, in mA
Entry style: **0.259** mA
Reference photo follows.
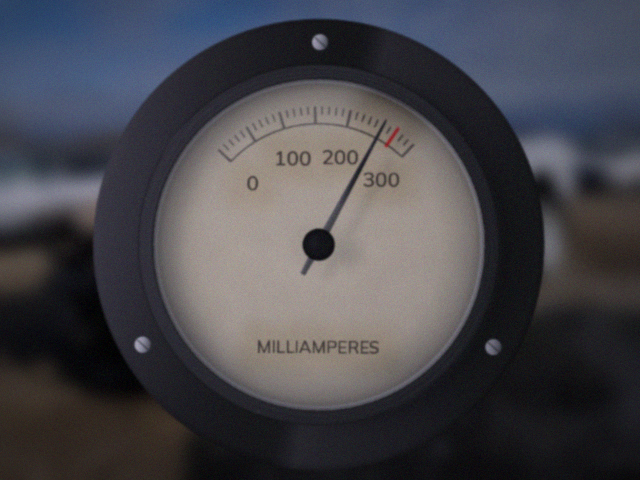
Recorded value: **250** mA
